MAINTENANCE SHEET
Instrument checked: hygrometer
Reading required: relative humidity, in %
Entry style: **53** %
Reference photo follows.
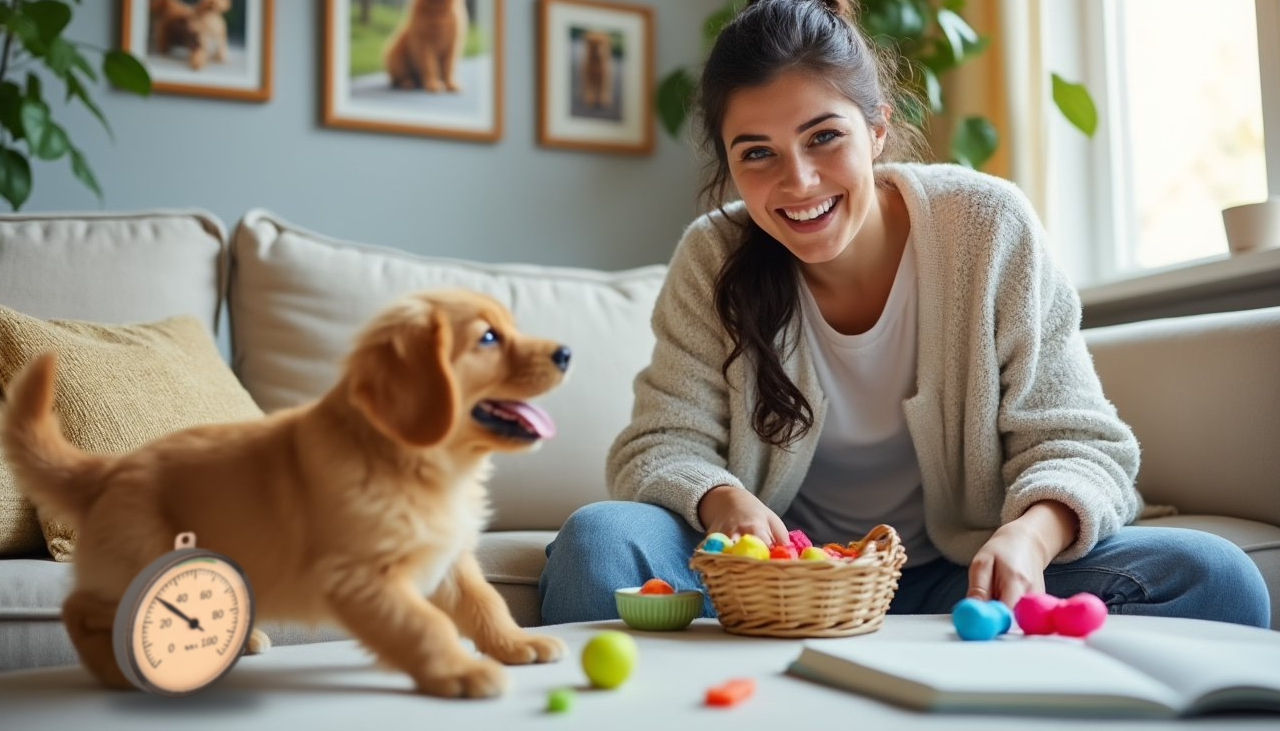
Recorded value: **30** %
